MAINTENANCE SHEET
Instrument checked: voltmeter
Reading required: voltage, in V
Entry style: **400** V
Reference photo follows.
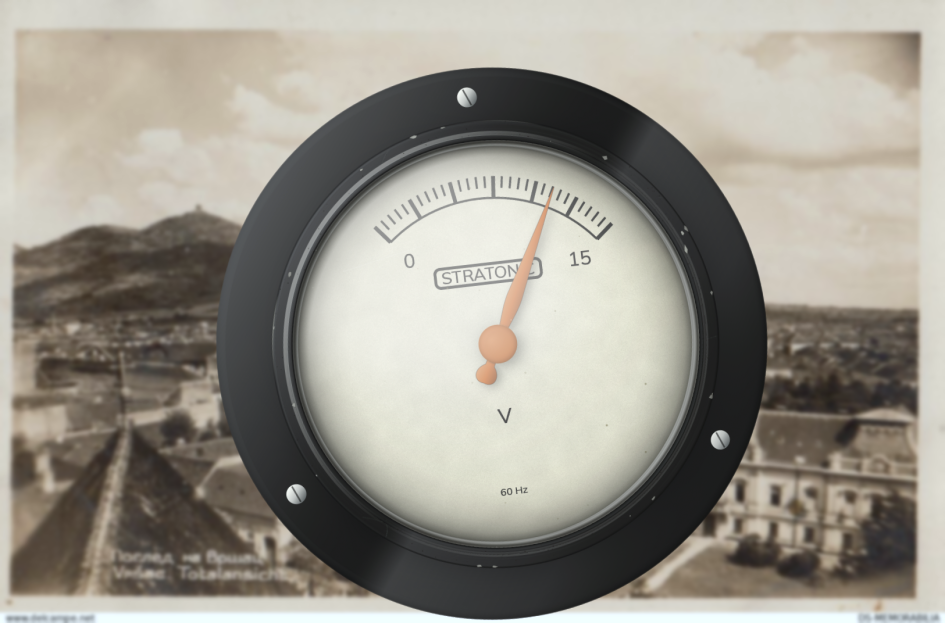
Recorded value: **11** V
